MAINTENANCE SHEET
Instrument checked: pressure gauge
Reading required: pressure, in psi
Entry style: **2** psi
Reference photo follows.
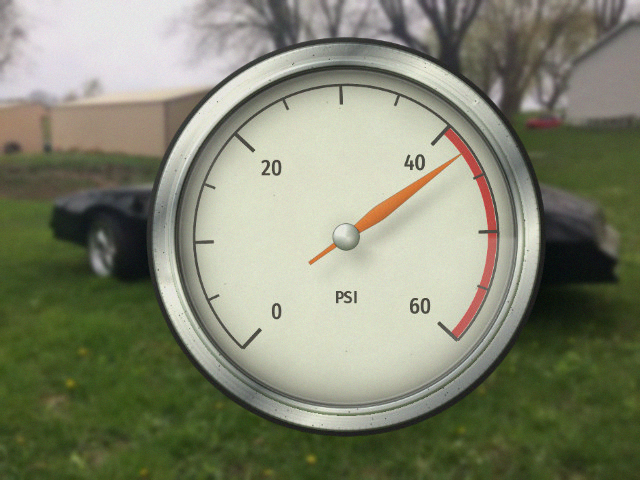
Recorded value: **42.5** psi
